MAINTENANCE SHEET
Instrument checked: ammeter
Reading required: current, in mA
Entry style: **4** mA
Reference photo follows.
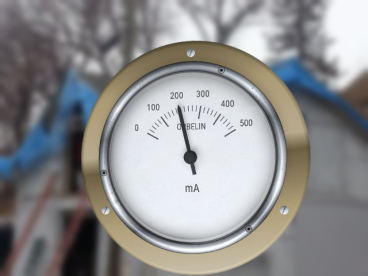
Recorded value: **200** mA
